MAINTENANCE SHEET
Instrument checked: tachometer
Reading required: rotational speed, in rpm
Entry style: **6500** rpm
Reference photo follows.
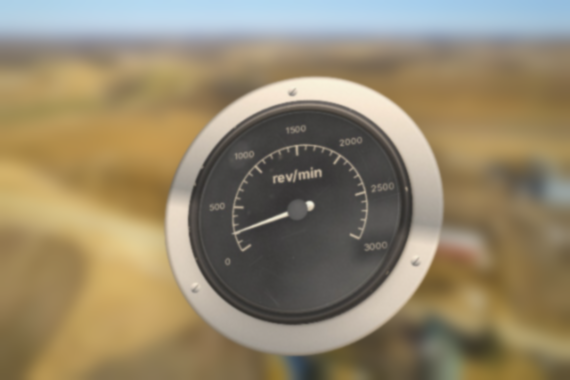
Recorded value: **200** rpm
